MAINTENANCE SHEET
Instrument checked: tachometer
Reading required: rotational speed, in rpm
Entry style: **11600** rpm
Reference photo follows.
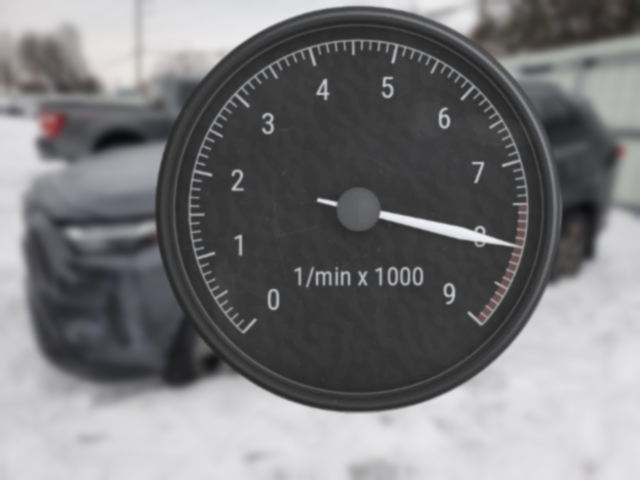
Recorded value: **8000** rpm
